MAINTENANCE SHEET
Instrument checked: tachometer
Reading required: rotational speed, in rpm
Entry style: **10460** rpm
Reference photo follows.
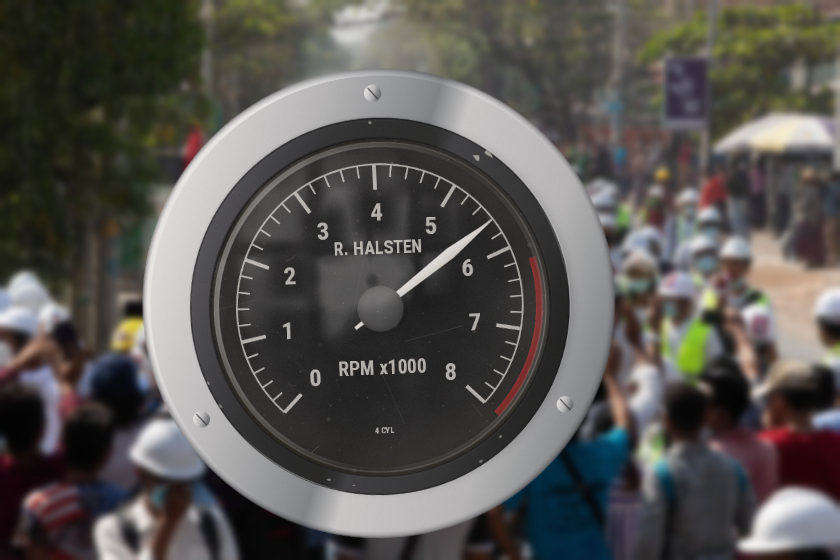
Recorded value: **5600** rpm
